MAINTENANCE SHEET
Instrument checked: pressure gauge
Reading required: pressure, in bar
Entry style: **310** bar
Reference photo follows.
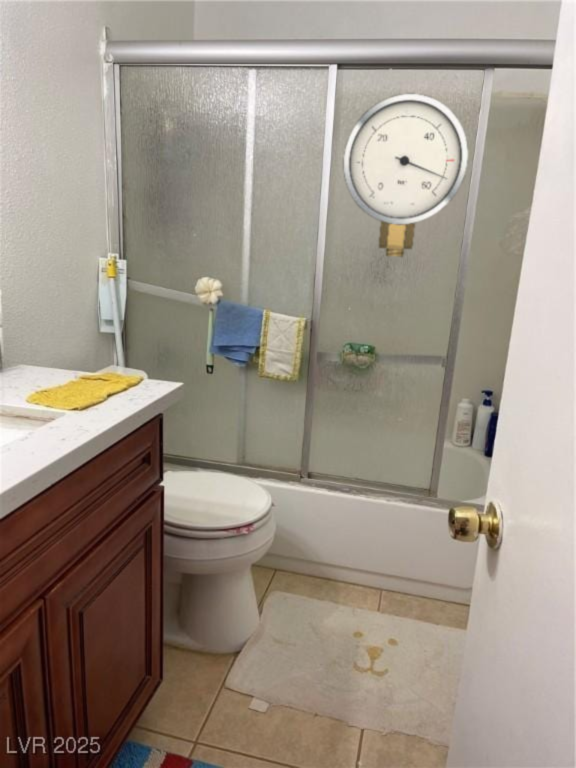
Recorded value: **55** bar
